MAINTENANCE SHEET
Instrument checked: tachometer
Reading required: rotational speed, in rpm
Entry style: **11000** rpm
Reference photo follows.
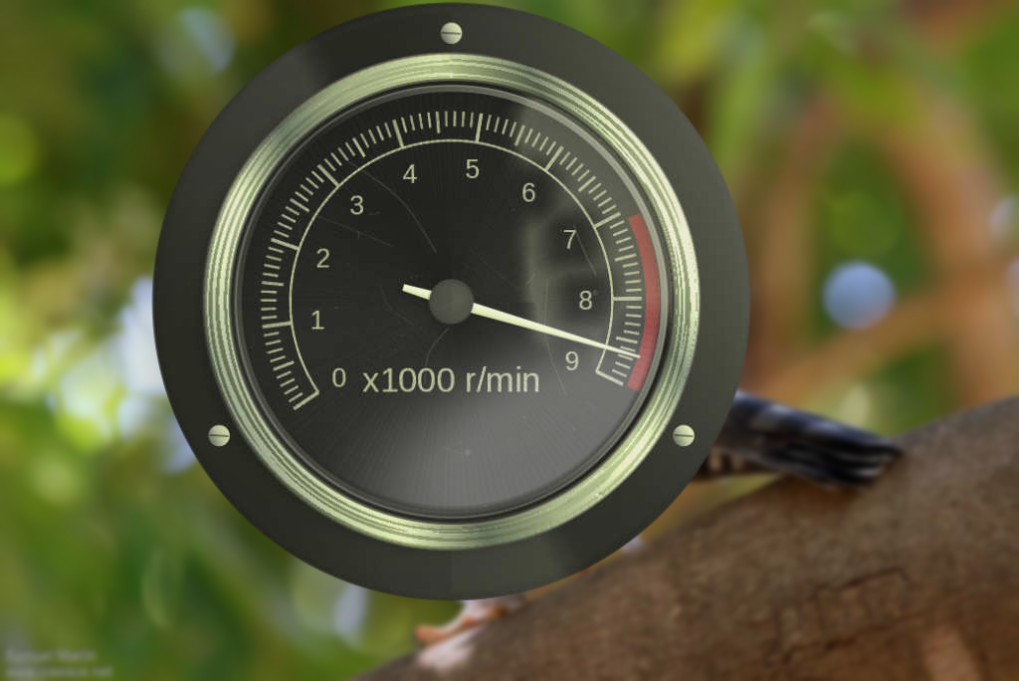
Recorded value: **8650** rpm
